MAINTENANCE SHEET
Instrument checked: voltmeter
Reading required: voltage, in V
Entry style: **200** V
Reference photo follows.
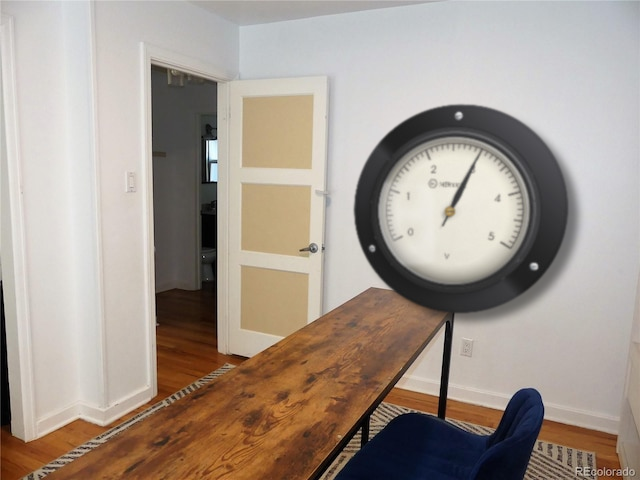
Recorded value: **3** V
